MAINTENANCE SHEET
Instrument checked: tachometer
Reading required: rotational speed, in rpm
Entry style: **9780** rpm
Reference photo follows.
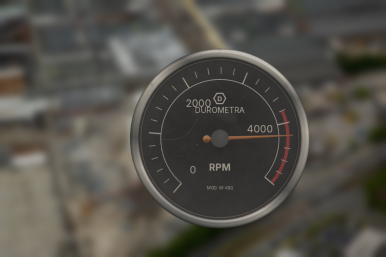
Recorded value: **4200** rpm
